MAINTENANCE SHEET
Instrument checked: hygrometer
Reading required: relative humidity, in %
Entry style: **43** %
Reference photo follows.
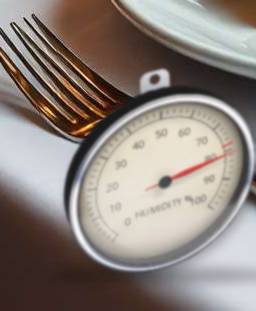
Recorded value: **80** %
